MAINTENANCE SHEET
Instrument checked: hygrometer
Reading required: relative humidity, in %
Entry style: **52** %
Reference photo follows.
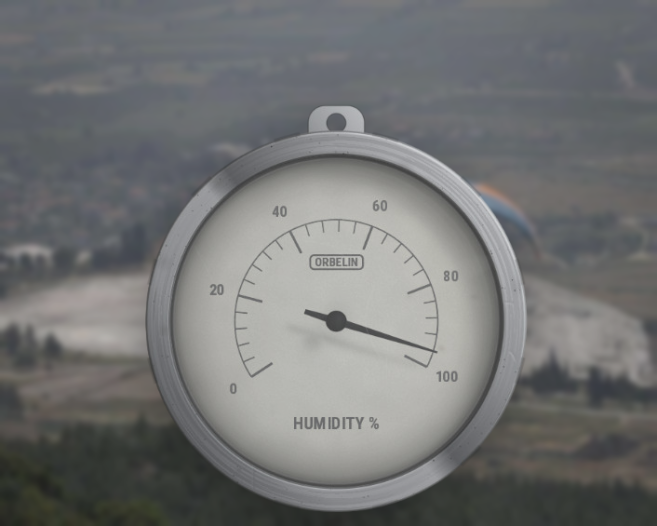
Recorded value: **96** %
